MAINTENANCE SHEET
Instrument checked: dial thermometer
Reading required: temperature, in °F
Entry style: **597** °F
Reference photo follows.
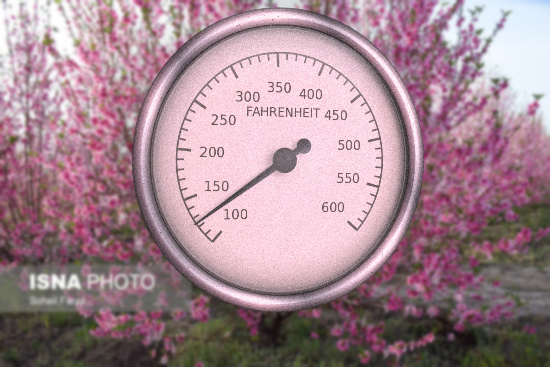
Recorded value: **125** °F
